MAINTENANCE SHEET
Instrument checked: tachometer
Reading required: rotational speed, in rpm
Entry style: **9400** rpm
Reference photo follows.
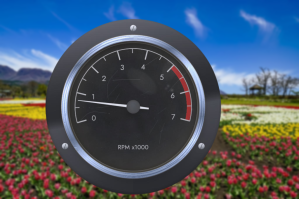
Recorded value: **750** rpm
